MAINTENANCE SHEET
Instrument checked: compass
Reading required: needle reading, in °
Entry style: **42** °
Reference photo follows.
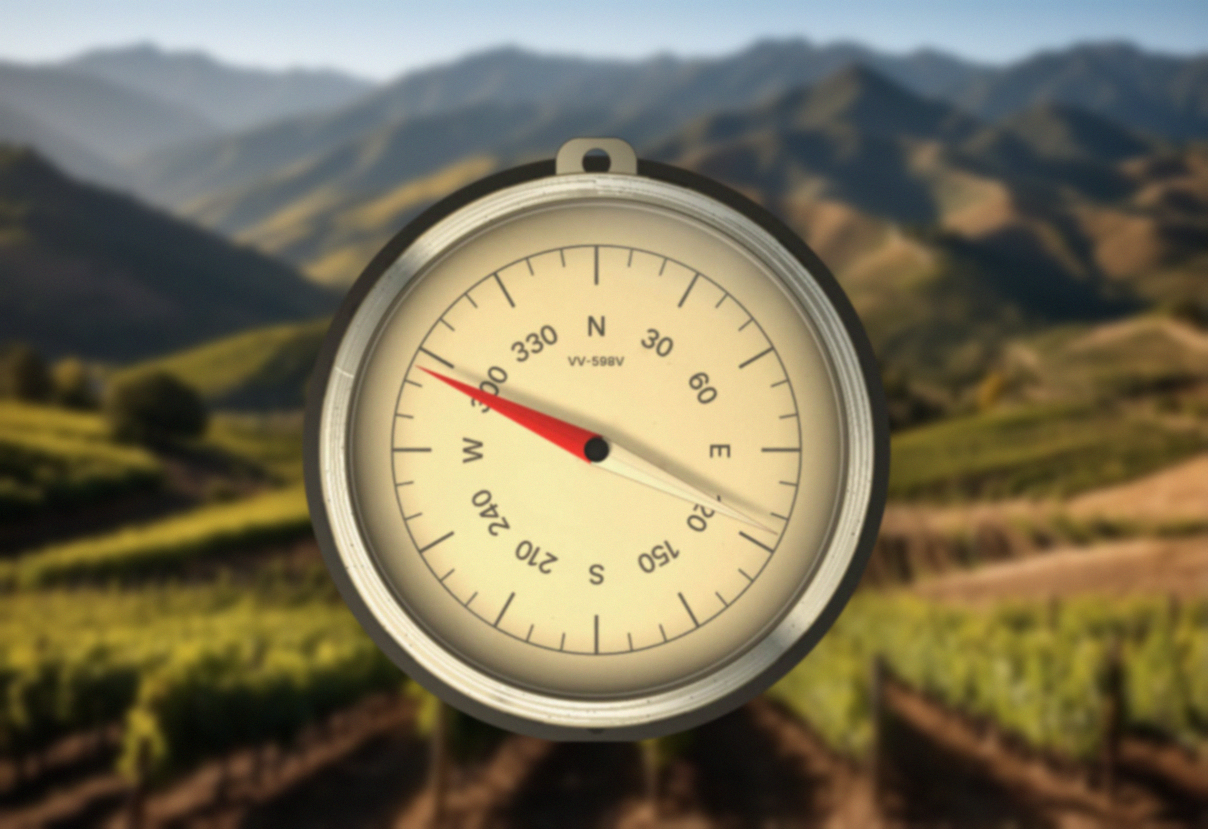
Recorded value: **295** °
